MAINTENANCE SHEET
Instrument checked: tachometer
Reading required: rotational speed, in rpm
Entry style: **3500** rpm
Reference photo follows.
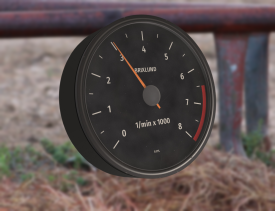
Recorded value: **3000** rpm
